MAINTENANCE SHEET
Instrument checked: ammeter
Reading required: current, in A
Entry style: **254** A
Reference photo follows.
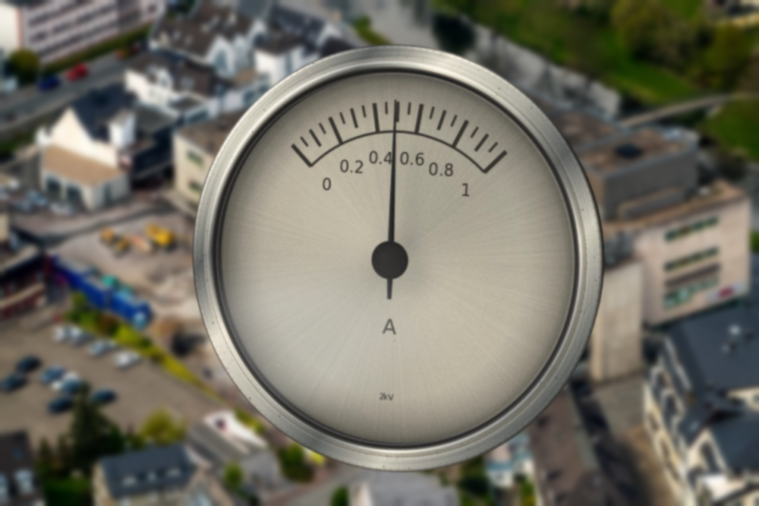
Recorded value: **0.5** A
